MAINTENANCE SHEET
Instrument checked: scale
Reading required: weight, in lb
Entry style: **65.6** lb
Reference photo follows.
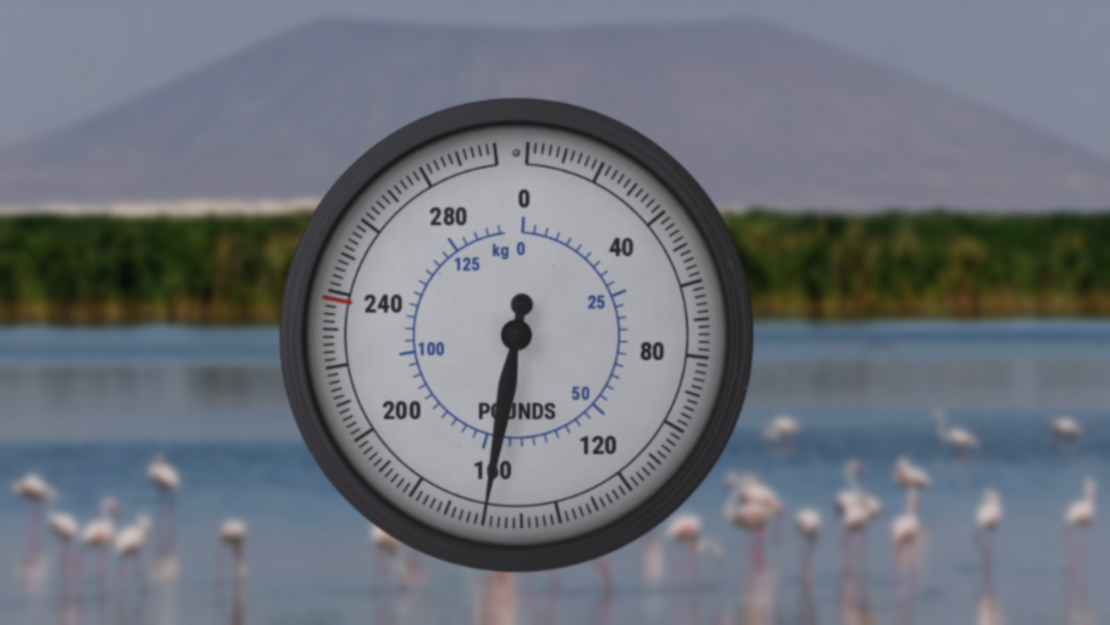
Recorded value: **160** lb
